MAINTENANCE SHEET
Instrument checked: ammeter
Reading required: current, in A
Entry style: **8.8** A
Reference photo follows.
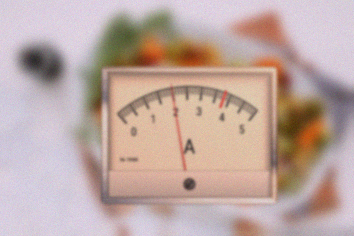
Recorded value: **2** A
